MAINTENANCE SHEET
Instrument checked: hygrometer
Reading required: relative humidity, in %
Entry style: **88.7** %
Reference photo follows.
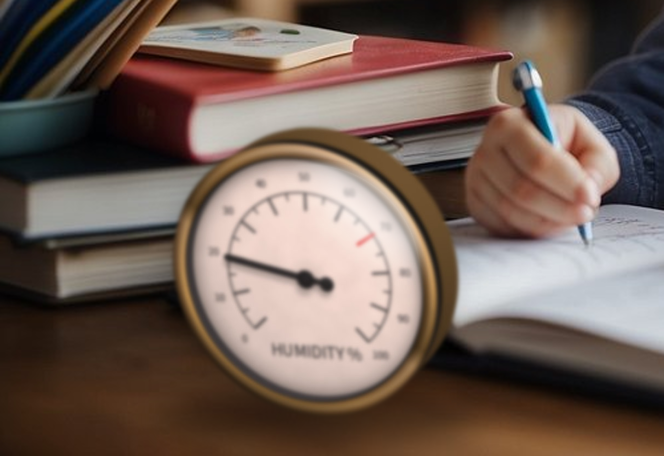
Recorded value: **20** %
